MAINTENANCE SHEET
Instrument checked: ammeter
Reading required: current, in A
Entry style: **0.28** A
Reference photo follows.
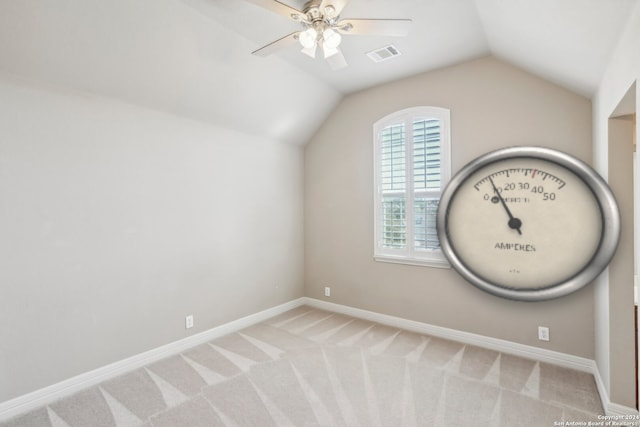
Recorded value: **10** A
